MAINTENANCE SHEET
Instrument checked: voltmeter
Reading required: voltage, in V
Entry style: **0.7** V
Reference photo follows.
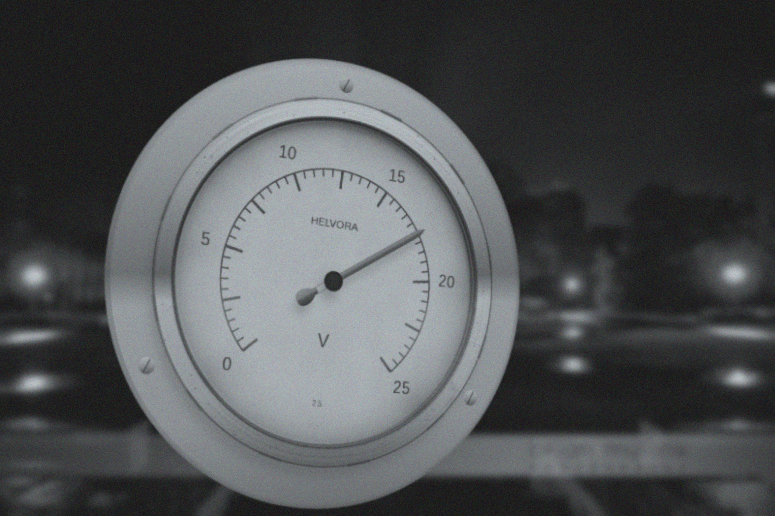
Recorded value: **17.5** V
